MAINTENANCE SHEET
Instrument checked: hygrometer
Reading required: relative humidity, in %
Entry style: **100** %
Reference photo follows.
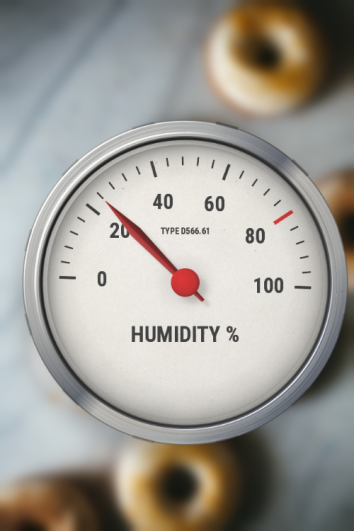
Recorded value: **24** %
